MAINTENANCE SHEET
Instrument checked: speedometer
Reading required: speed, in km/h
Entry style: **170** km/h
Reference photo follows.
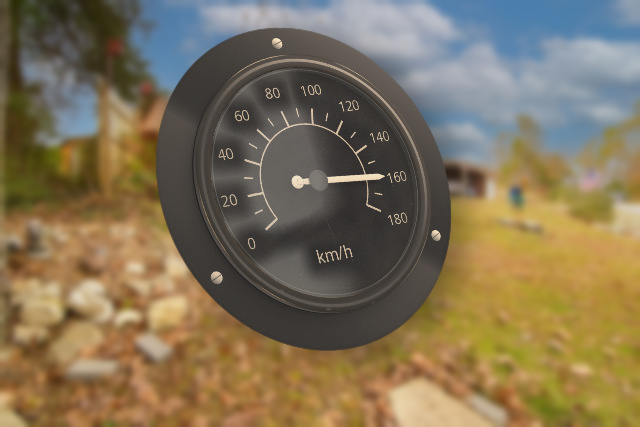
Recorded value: **160** km/h
